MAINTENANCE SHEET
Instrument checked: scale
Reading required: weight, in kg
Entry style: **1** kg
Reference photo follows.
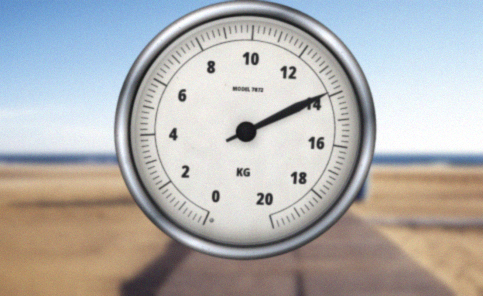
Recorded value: **13.8** kg
